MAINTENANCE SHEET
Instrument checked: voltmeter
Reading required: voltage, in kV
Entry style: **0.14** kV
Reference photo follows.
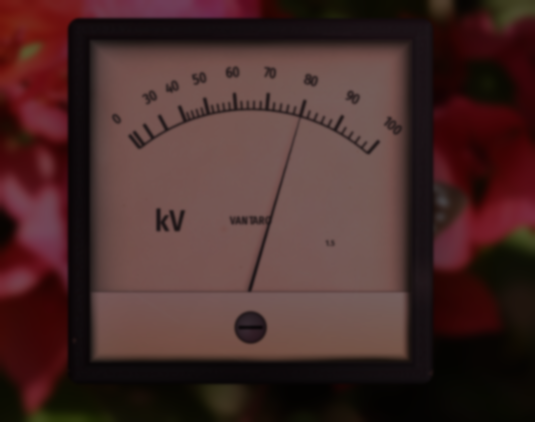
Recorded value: **80** kV
